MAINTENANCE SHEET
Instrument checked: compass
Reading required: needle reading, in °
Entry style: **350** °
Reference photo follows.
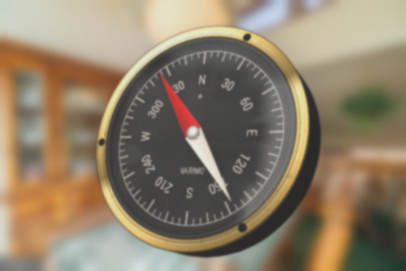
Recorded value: **325** °
